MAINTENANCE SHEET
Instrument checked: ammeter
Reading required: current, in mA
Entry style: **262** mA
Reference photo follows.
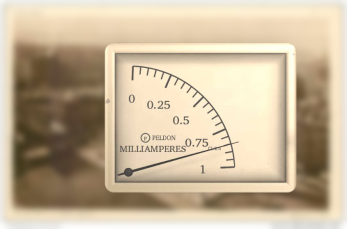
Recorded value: **0.85** mA
